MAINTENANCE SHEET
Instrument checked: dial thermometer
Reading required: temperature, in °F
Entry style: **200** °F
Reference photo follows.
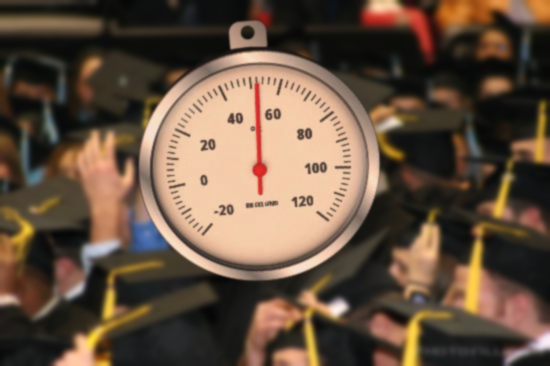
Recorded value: **52** °F
